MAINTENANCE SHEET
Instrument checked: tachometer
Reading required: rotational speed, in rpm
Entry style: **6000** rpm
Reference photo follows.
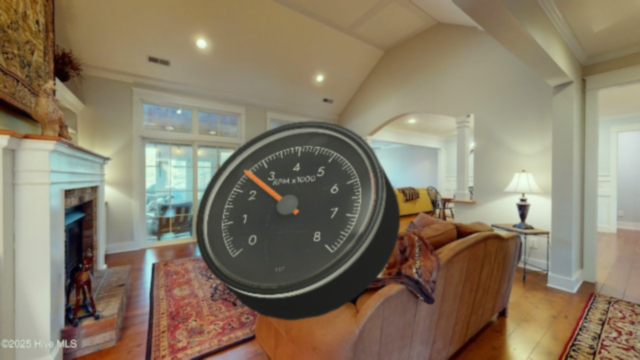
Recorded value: **2500** rpm
